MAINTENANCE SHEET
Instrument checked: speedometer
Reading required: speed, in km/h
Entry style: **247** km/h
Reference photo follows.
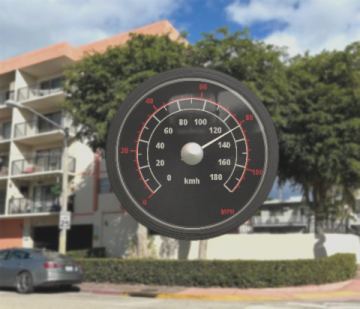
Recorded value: **130** km/h
